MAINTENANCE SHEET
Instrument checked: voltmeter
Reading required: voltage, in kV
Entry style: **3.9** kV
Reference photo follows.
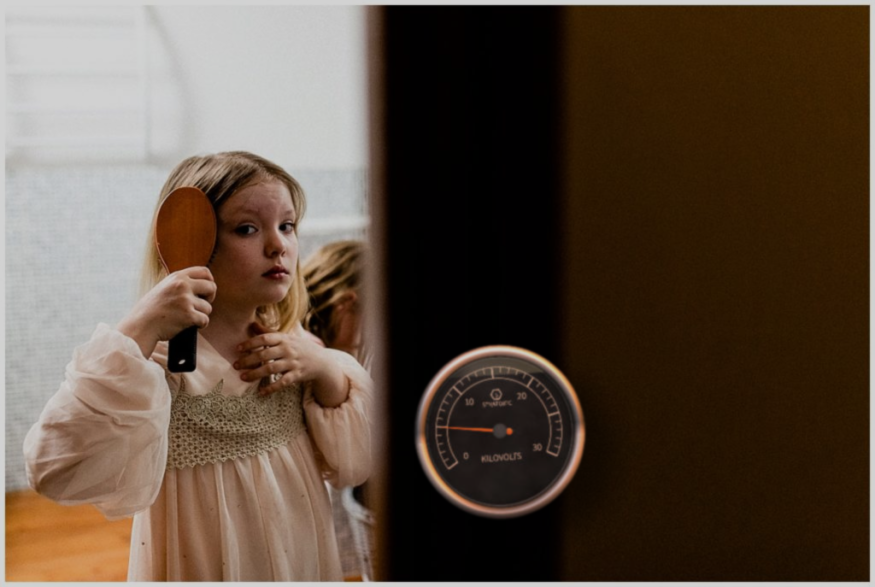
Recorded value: **5** kV
